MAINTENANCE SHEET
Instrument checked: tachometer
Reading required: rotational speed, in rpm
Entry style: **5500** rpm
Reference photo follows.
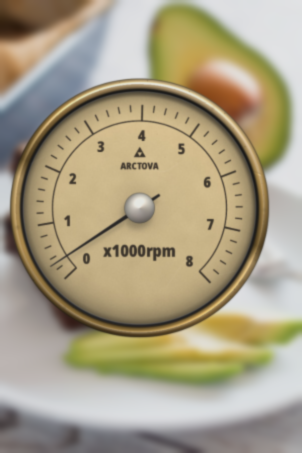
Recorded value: **300** rpm
